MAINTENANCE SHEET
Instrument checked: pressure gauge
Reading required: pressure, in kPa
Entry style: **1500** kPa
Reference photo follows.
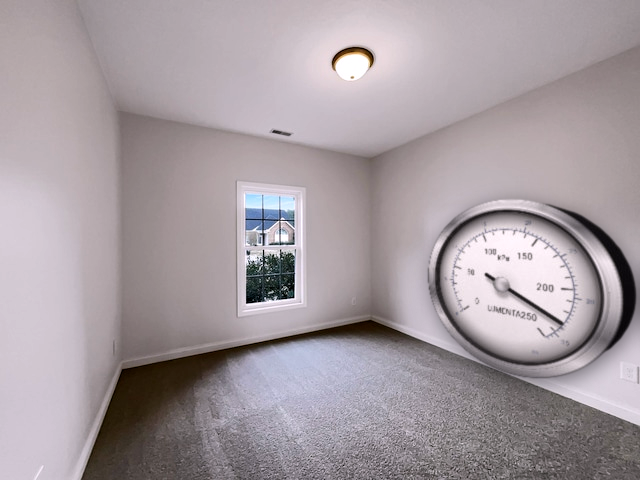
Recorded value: **230** kPa
